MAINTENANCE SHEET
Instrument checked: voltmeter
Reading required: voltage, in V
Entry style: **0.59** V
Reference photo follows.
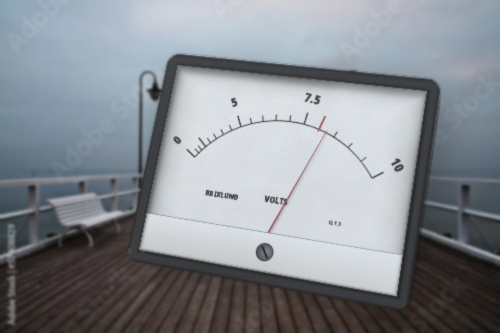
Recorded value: **8.25** V
